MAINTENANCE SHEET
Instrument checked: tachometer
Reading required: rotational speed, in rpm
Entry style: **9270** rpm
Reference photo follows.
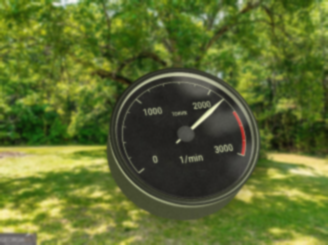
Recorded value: **2200** rpm
